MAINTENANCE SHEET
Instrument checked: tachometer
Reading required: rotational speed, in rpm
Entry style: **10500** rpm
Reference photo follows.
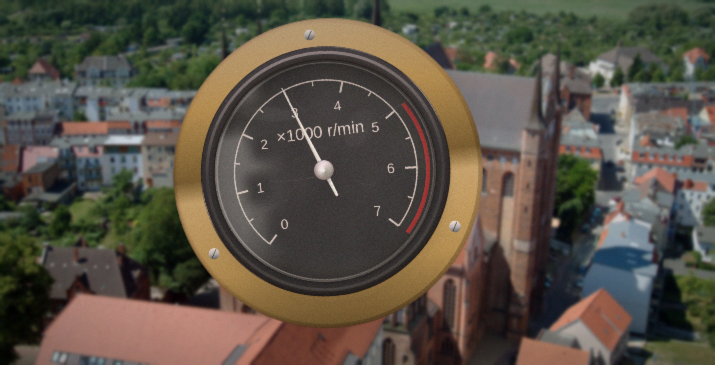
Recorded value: **3000** rpm
